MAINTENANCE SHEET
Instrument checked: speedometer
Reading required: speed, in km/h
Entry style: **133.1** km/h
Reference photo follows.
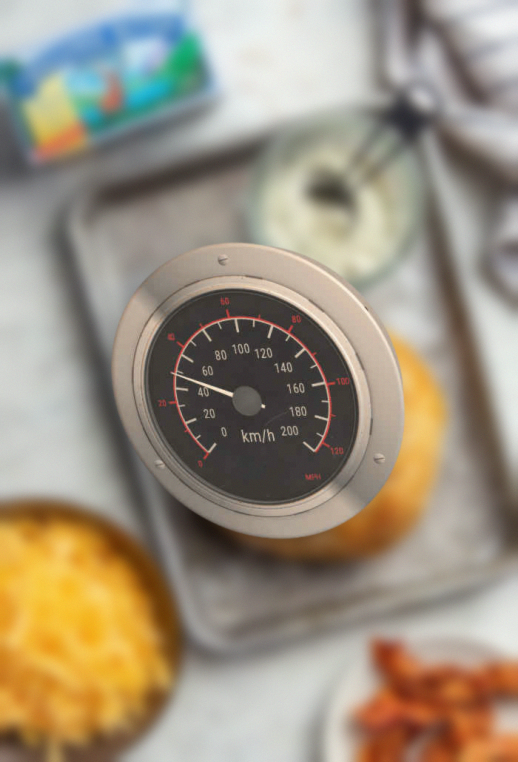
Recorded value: **50** km/h
